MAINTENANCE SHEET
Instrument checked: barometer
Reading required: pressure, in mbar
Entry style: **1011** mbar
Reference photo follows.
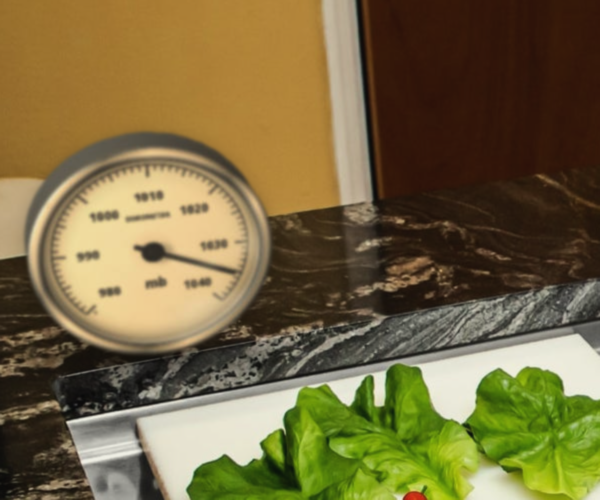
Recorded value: **1035** mbar
